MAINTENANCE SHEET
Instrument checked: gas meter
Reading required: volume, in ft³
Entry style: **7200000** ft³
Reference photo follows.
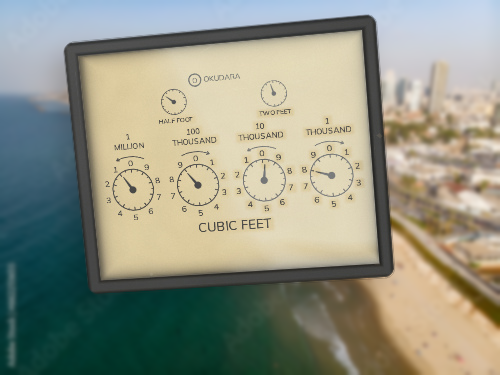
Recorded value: **89800** ft³
